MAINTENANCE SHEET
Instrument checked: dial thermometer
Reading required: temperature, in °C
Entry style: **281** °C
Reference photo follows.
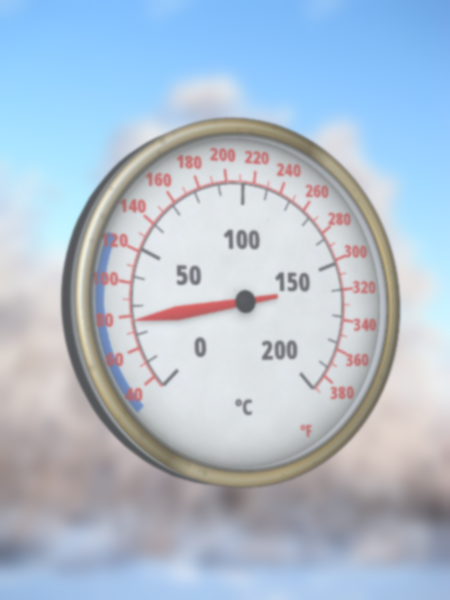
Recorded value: **25** °C
